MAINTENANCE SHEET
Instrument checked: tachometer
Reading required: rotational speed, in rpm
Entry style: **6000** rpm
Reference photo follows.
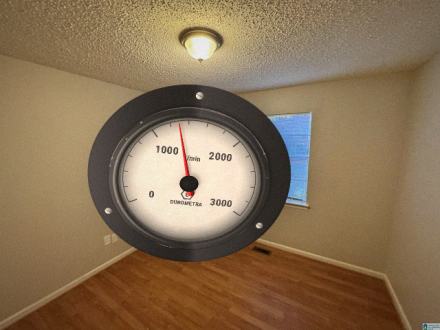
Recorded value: **1300** rpm
